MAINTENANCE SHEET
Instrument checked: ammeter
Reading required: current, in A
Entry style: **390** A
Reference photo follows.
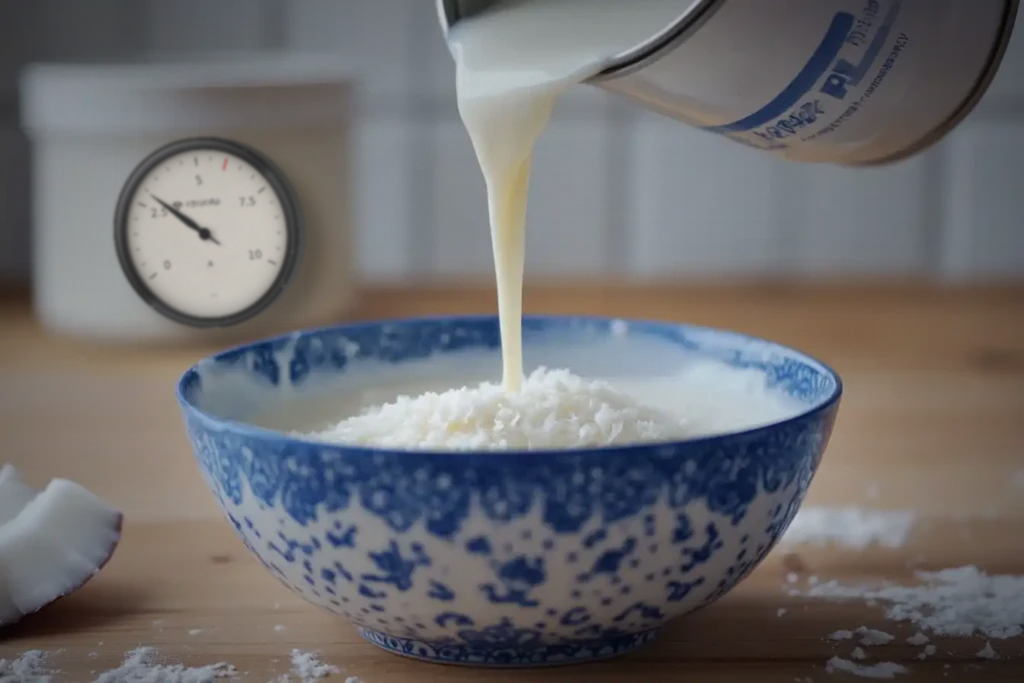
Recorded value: **3** A
